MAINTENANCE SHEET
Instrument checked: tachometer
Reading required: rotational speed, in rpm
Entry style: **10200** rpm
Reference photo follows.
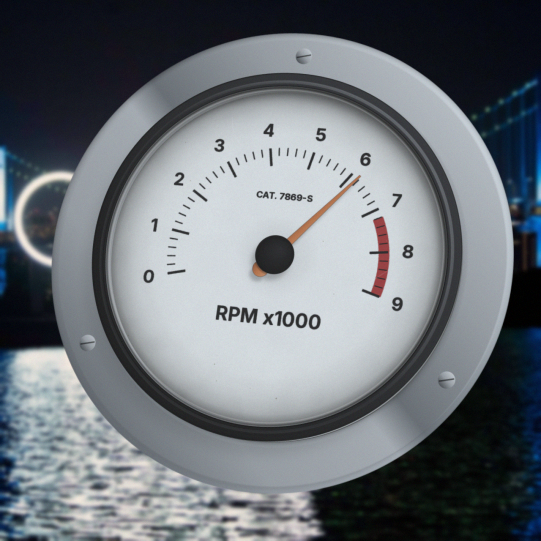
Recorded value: **6200** rpm
